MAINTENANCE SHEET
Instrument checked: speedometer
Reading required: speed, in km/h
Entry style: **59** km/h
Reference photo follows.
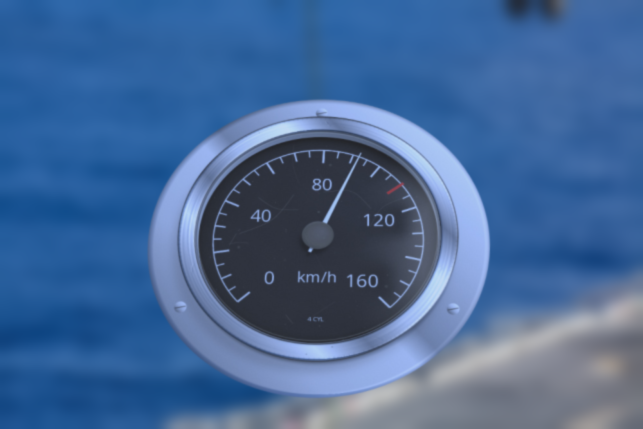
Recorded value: **92.5** km/h
